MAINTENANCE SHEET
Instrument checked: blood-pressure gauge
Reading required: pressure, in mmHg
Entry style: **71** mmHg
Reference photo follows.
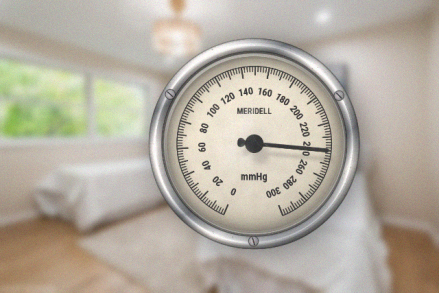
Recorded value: **240** mmHg
